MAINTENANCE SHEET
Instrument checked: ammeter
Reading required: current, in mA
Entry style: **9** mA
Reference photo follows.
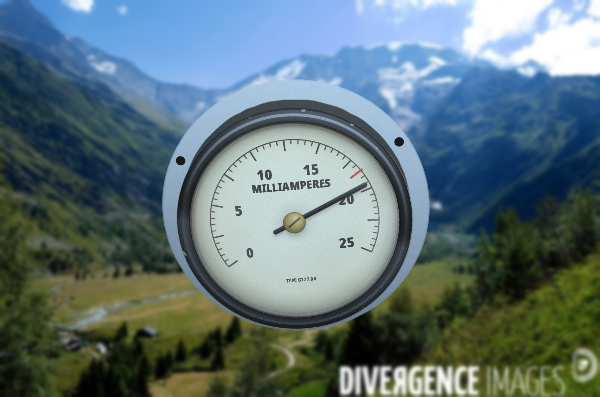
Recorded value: **19.5** mA
